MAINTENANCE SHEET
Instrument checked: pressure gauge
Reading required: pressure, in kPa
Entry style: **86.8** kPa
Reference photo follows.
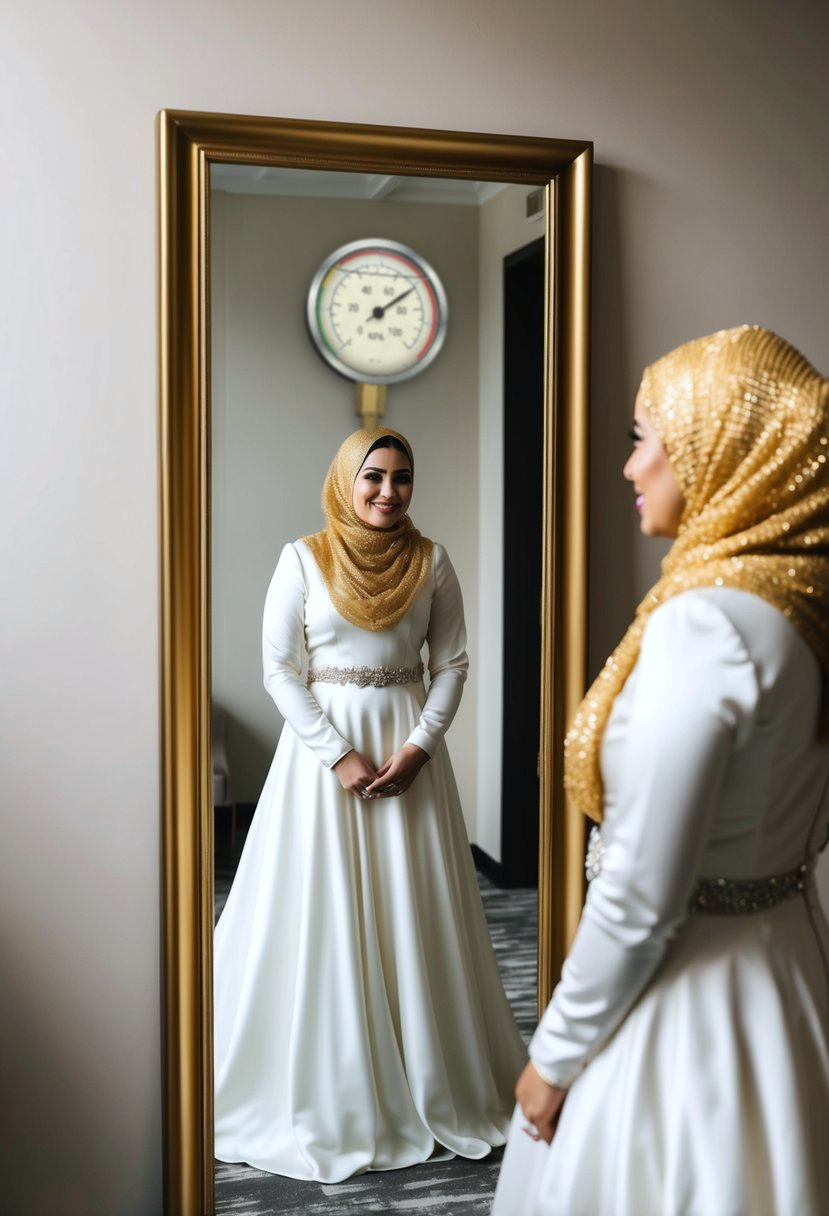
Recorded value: **70** kPa
